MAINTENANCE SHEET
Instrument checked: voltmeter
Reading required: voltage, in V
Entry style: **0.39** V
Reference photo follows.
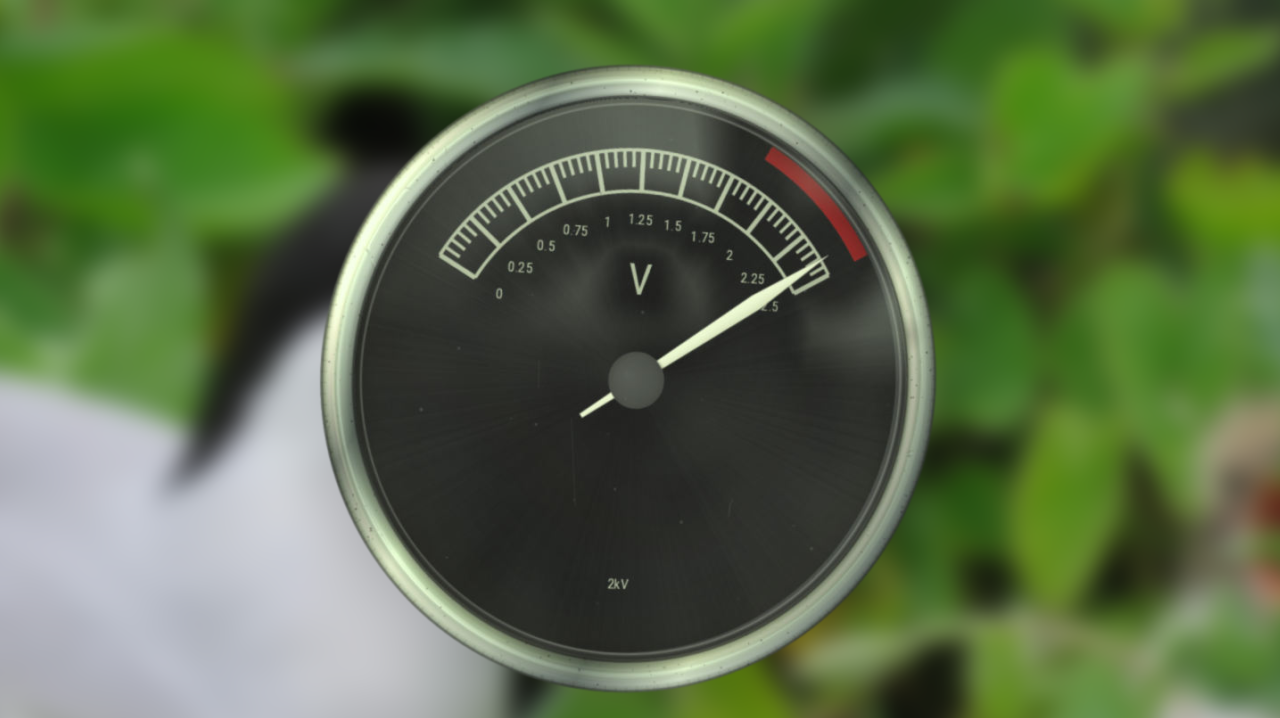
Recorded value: **2.4** V
